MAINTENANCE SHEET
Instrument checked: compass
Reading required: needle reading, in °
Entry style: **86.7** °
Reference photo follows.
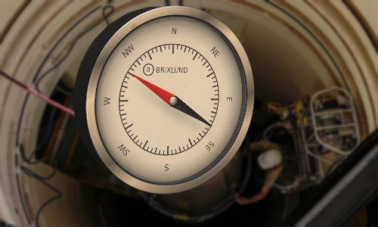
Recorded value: **300** °
